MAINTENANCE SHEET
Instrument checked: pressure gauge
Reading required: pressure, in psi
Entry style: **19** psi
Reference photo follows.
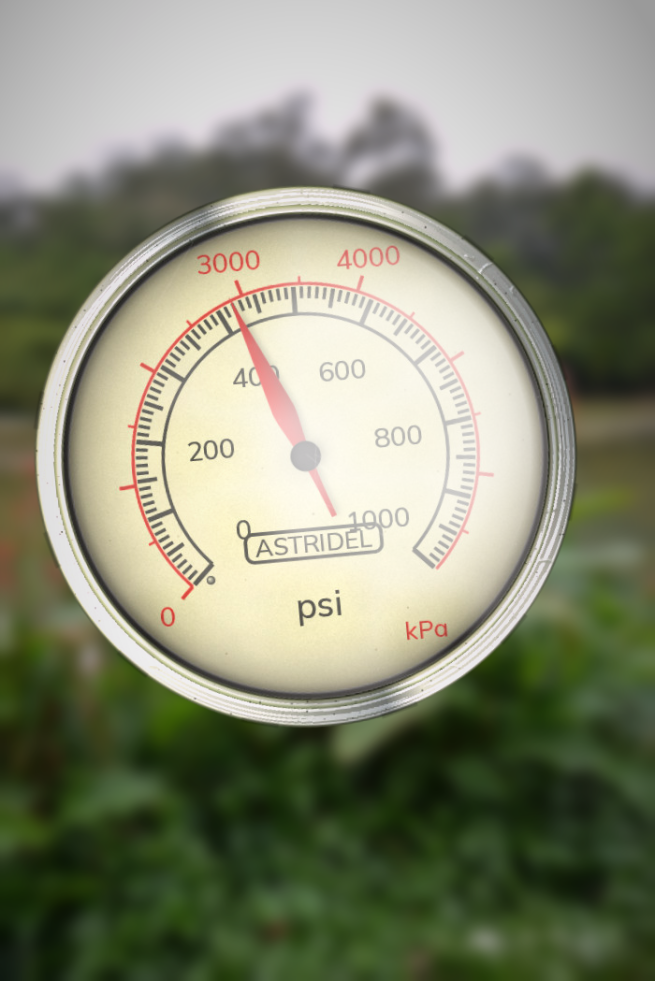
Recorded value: **420** psi
